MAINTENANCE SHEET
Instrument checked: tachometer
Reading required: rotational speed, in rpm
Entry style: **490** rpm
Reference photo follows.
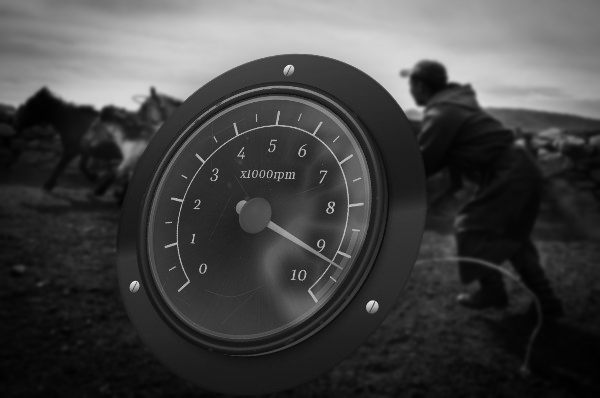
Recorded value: **9250** rpm
